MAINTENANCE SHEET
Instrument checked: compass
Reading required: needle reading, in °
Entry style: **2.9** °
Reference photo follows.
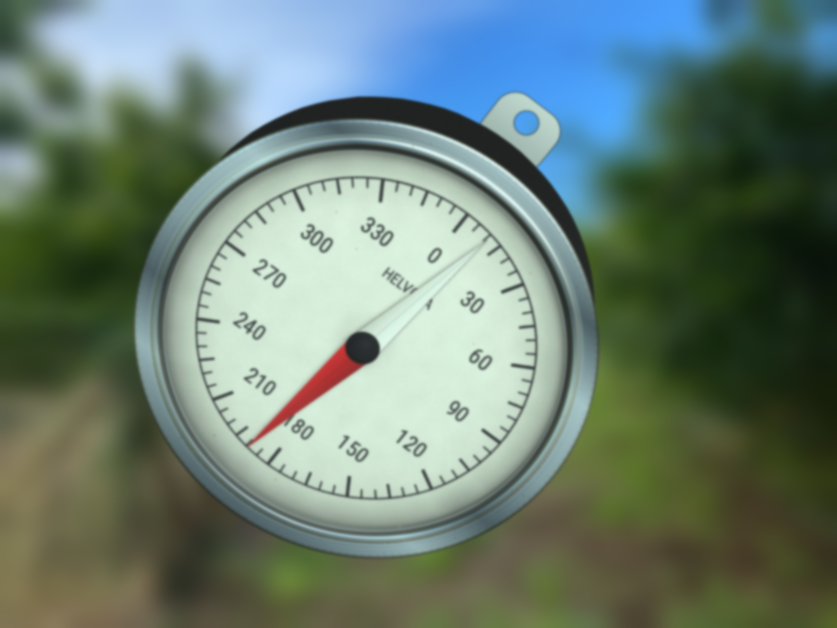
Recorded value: **190** °
